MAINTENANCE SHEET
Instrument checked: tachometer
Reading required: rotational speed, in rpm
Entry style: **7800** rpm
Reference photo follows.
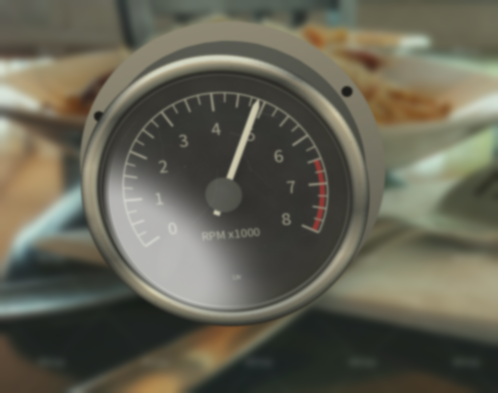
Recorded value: **4875** rpm
